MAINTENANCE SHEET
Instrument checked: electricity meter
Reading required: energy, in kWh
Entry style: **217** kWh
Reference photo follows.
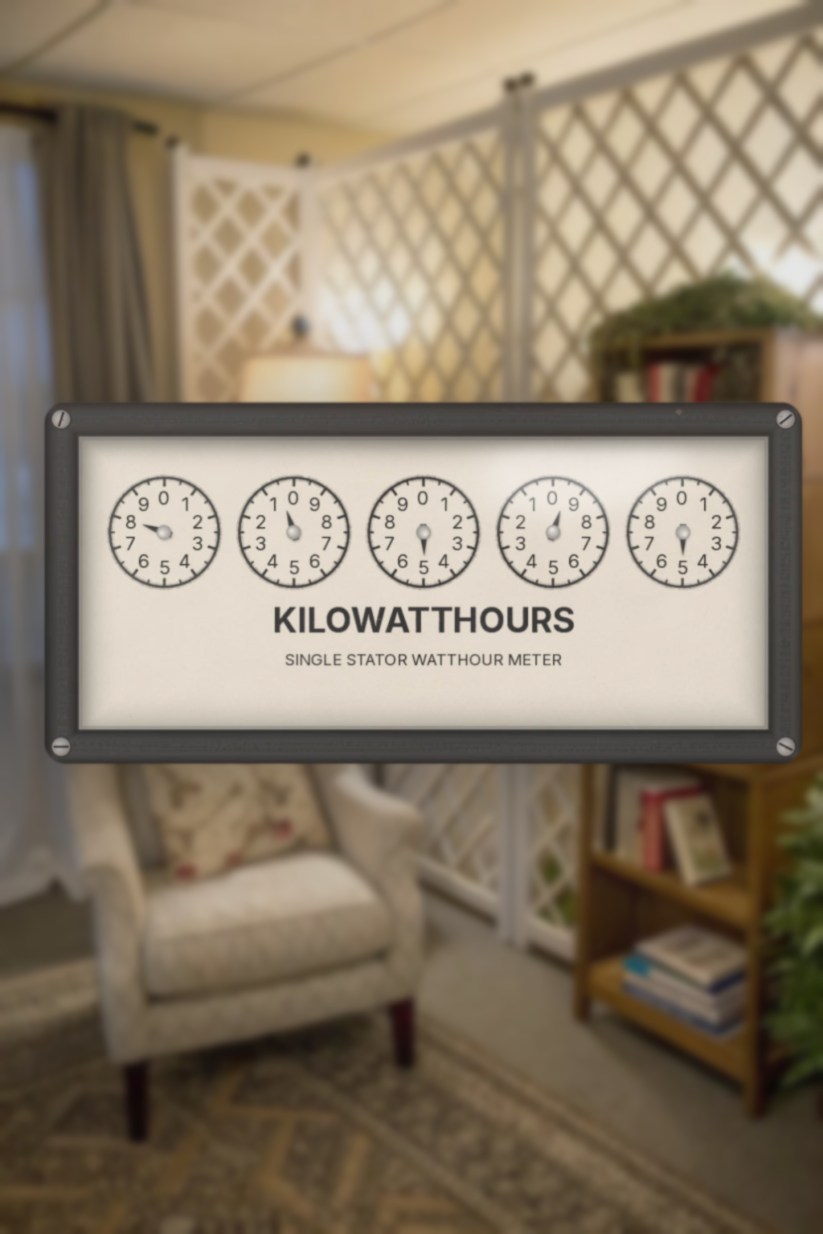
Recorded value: **80495** kWh
